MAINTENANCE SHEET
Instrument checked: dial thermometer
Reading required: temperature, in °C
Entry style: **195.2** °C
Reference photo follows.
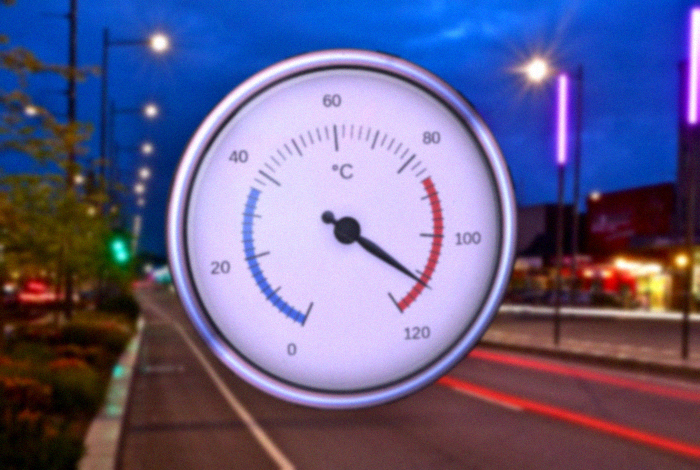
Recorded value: **112** °C
